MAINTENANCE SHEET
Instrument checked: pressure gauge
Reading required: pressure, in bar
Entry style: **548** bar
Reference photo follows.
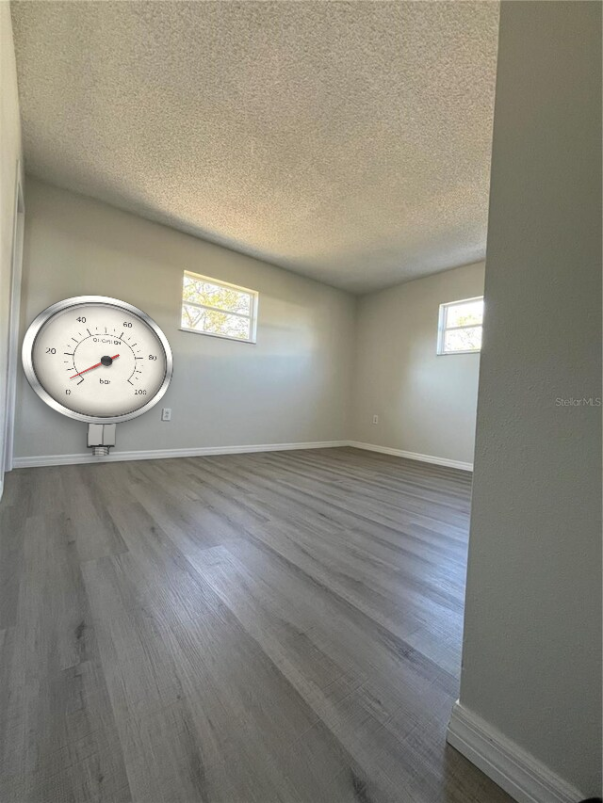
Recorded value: **5** bar
